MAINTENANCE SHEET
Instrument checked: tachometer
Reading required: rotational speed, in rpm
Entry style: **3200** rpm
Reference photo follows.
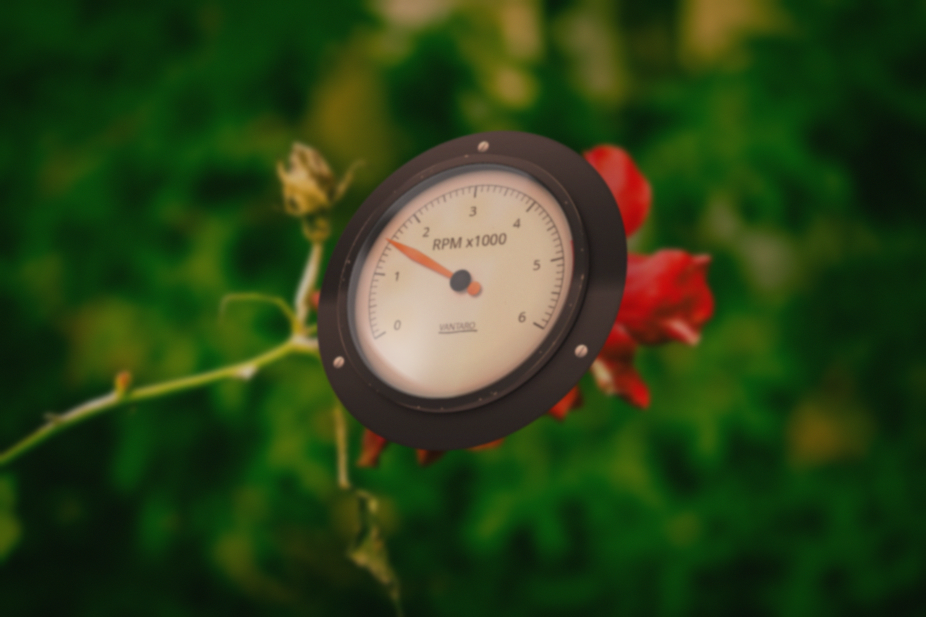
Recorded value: **1500** rpm
